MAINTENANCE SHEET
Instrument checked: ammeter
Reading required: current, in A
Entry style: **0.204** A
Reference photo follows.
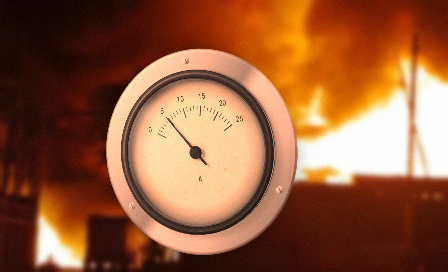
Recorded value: **5** A
